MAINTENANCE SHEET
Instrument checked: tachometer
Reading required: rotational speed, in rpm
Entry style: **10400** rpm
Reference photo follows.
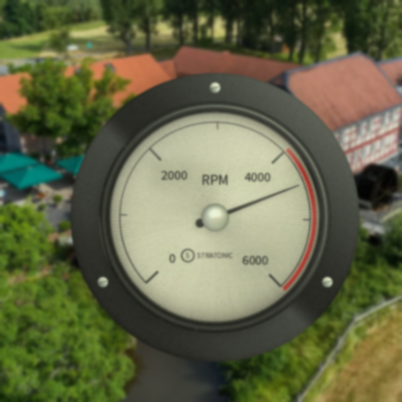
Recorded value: **4500** rpm
